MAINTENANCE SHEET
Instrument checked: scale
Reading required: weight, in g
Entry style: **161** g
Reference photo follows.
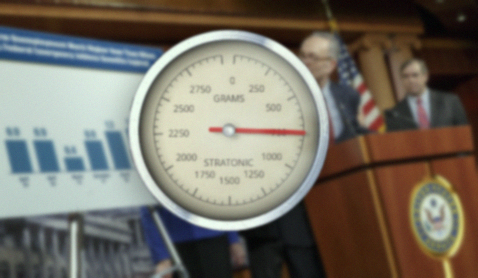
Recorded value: **750** g
